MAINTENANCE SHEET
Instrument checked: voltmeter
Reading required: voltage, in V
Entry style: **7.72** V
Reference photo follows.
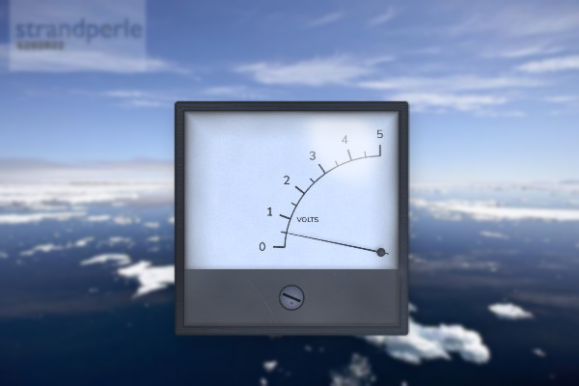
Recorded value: **0.5** V
